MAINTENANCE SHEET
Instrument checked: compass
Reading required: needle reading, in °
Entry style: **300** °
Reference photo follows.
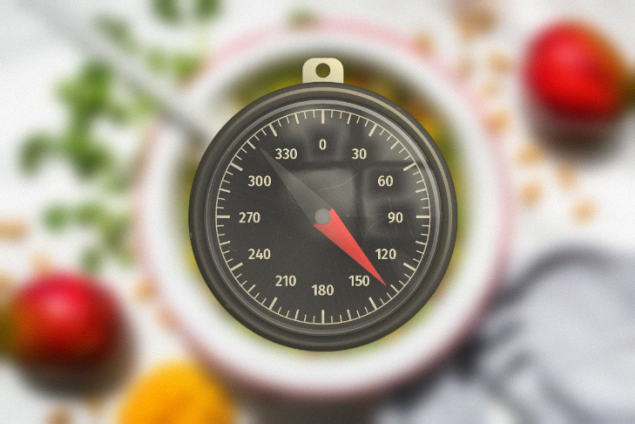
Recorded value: **137.5** °
